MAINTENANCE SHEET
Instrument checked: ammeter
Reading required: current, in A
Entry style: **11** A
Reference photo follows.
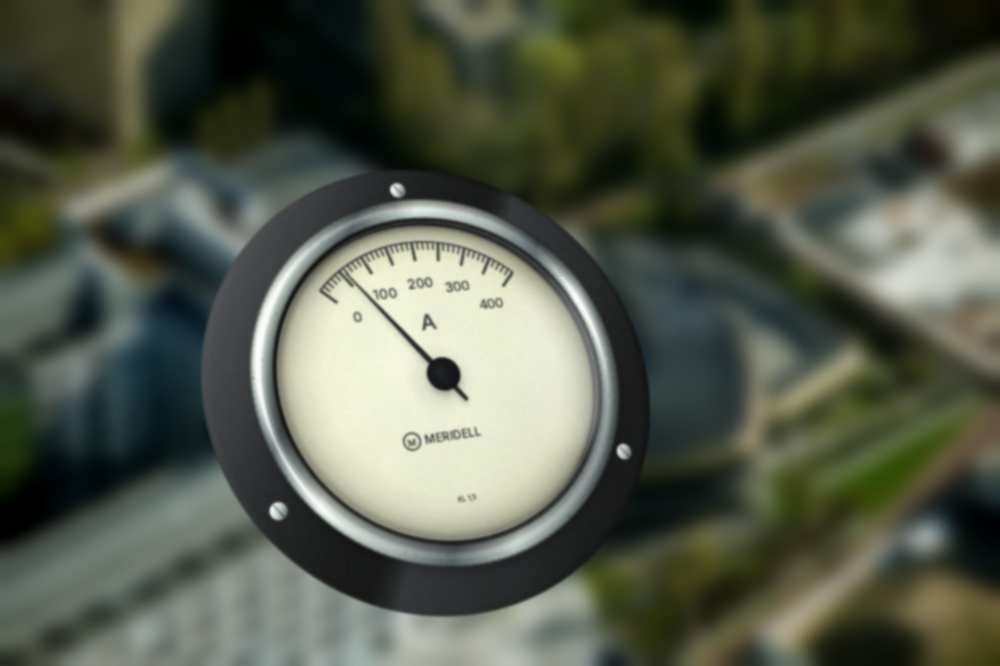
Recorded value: **50** A
